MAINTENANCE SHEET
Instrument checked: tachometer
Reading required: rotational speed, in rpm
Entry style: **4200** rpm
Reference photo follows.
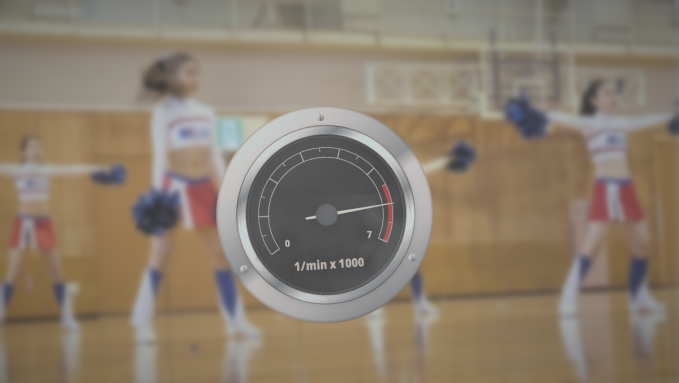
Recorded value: **6000** rpm
